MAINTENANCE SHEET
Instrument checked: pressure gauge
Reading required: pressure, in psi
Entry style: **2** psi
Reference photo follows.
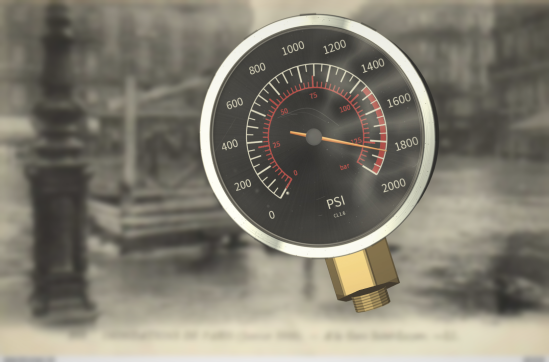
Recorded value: **1850** psi
